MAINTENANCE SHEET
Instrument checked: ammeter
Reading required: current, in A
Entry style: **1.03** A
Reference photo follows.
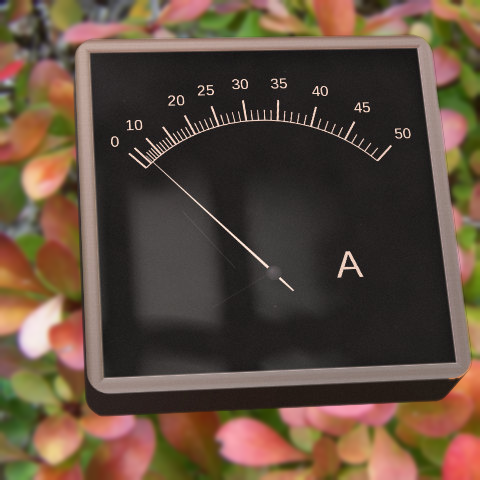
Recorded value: **5** A
